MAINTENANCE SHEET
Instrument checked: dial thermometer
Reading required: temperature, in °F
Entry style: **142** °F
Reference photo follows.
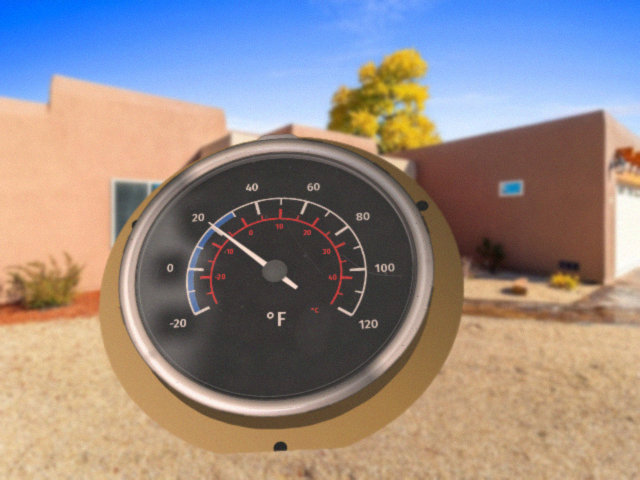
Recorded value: **20** °F
